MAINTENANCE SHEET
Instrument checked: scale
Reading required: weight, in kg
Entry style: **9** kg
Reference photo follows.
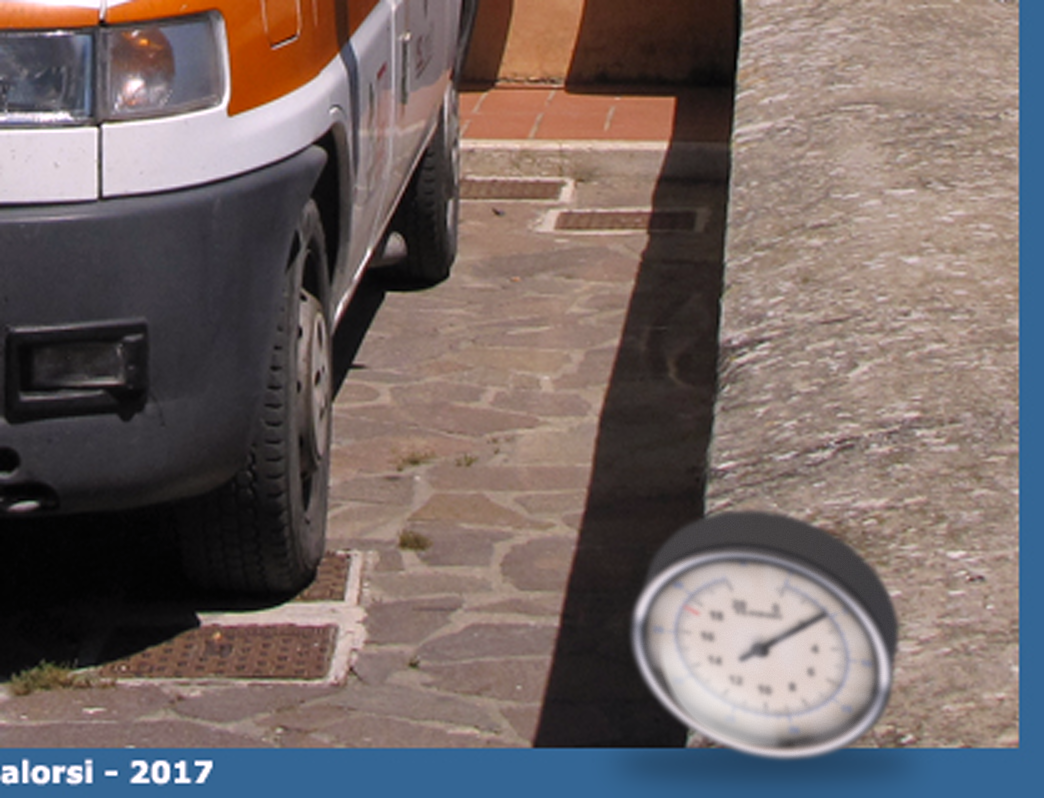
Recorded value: **2** kg
